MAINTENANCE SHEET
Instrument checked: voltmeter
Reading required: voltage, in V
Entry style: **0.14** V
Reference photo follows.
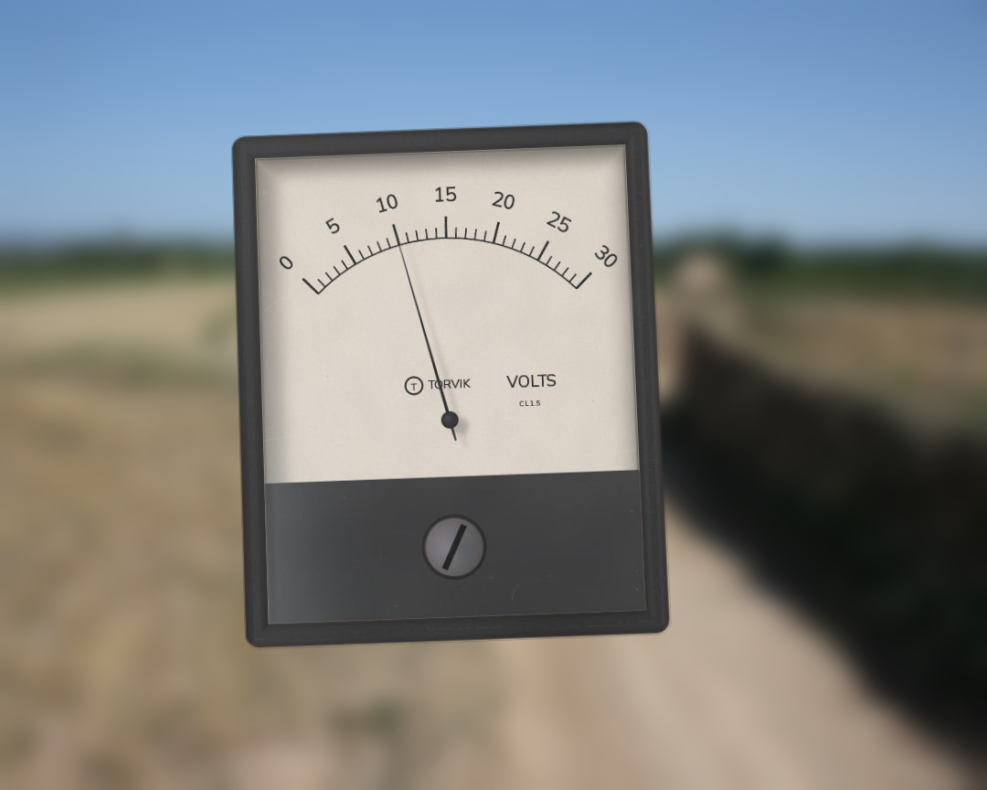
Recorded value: **10** V
